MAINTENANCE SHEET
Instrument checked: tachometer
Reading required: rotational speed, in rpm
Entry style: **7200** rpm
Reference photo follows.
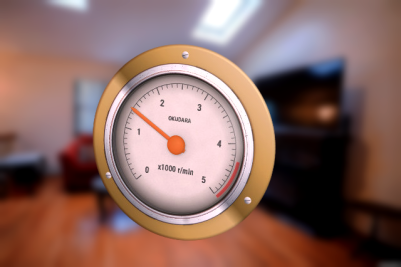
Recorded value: **1400** rpm
